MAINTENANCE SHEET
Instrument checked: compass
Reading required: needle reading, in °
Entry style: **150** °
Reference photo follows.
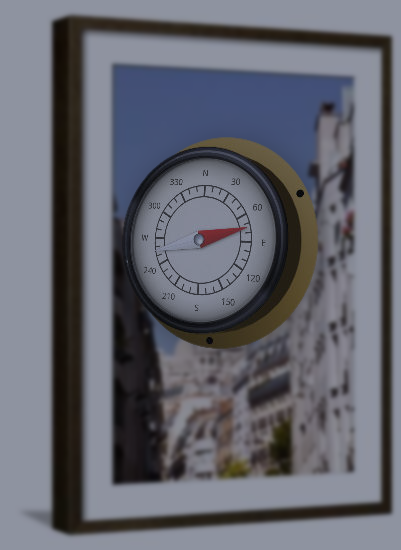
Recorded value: **75** °
